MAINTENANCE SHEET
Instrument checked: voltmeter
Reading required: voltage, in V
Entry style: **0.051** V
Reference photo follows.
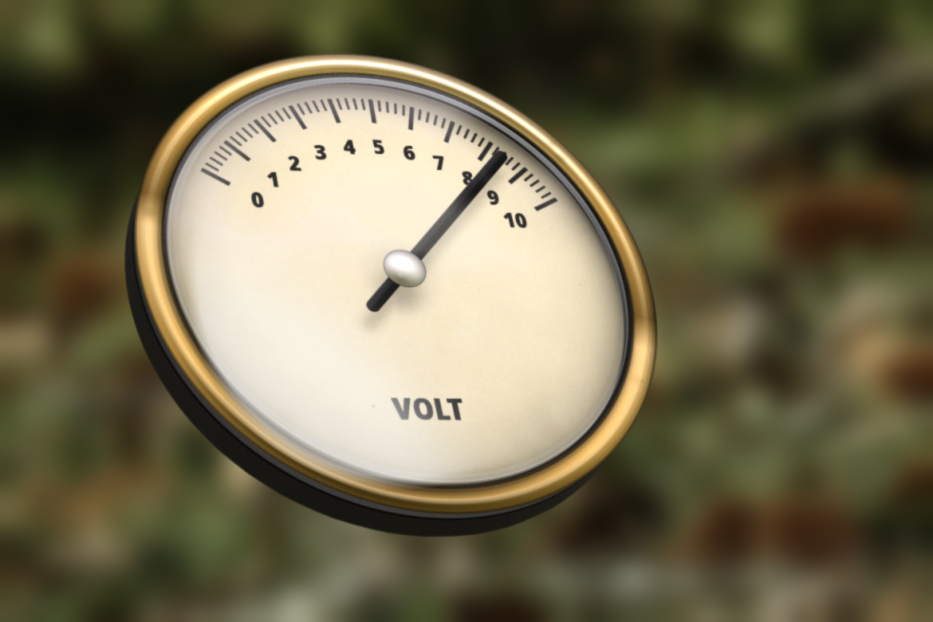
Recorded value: **8.4** V
